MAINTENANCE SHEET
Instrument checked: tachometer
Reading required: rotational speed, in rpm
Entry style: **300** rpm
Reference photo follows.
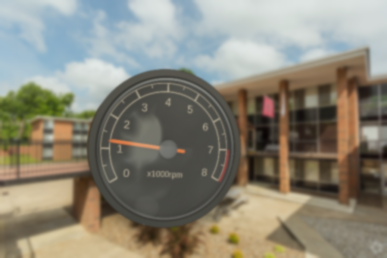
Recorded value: **1250** rpm
